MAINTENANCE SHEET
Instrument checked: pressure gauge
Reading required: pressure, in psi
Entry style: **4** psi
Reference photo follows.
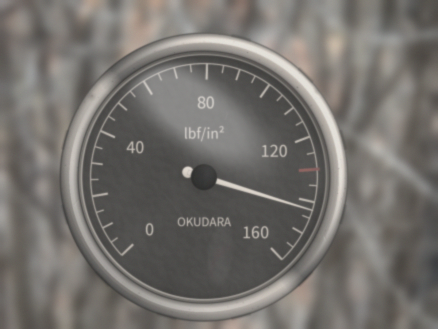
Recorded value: **142.5** psi
